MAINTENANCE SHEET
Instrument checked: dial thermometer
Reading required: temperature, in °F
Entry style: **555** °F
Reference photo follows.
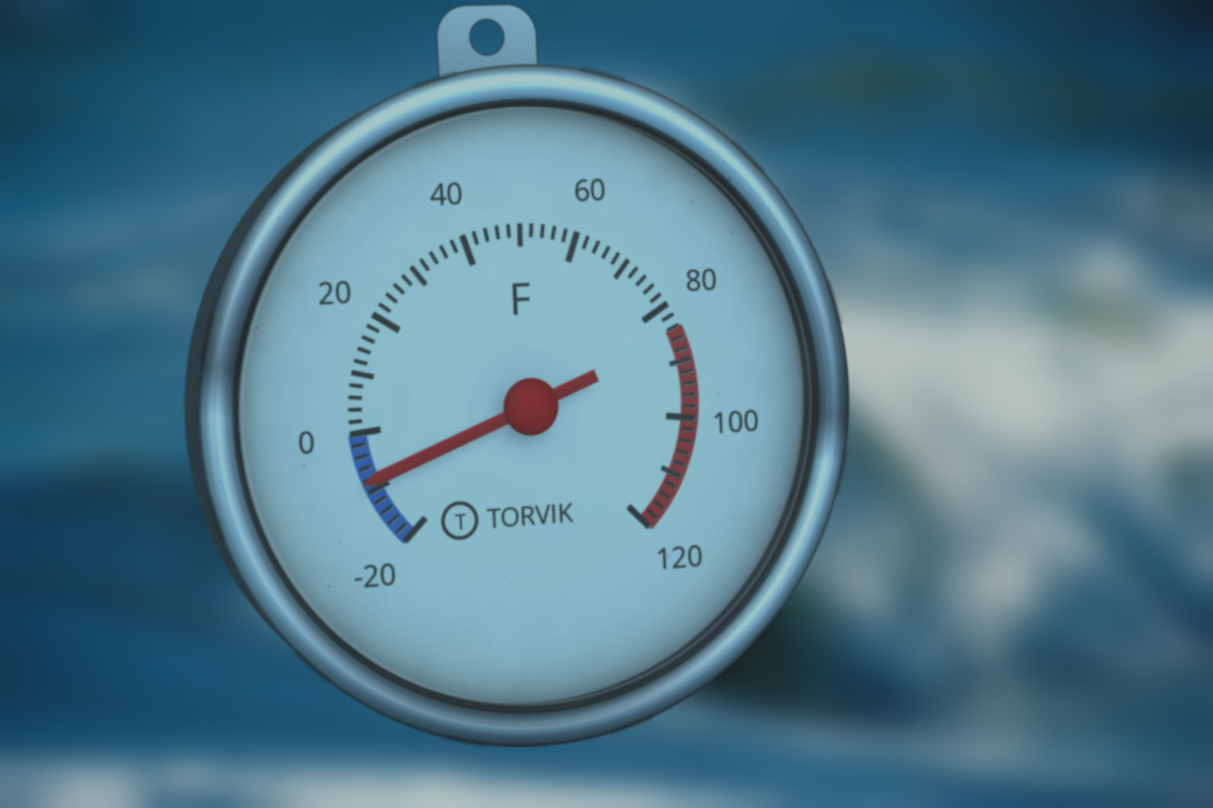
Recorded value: **-8** °F
